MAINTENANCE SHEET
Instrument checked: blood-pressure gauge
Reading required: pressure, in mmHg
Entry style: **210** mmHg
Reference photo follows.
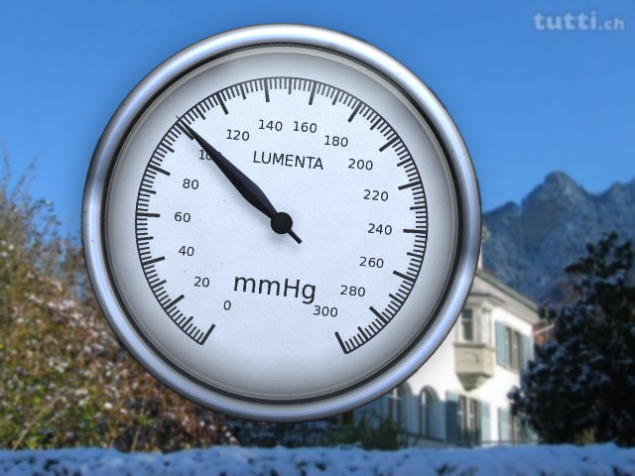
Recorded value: **102** mmHg
